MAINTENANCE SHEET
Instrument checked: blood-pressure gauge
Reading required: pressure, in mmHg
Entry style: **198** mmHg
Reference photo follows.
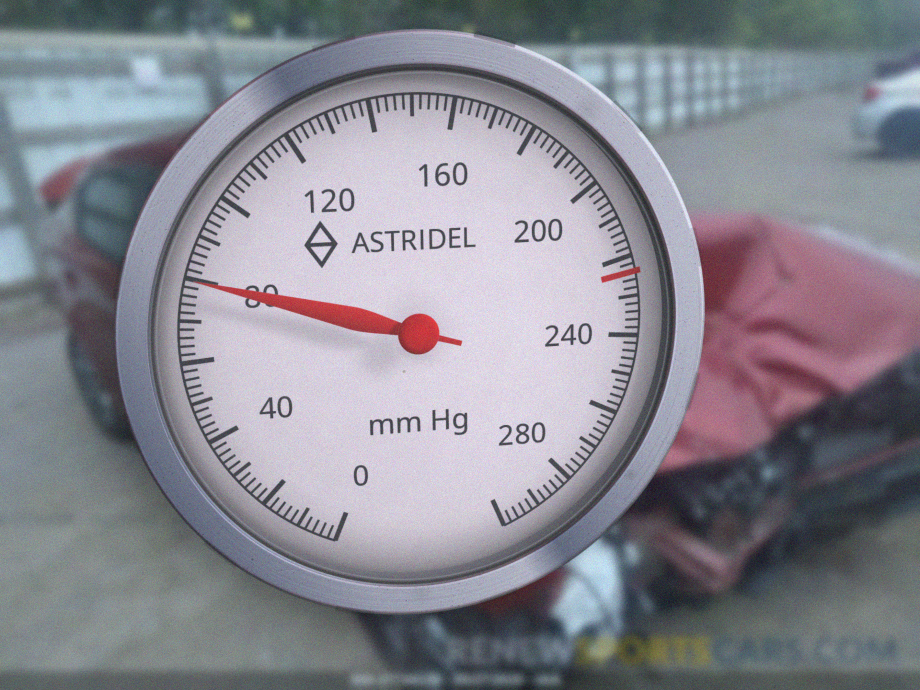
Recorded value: **80** mmHg
